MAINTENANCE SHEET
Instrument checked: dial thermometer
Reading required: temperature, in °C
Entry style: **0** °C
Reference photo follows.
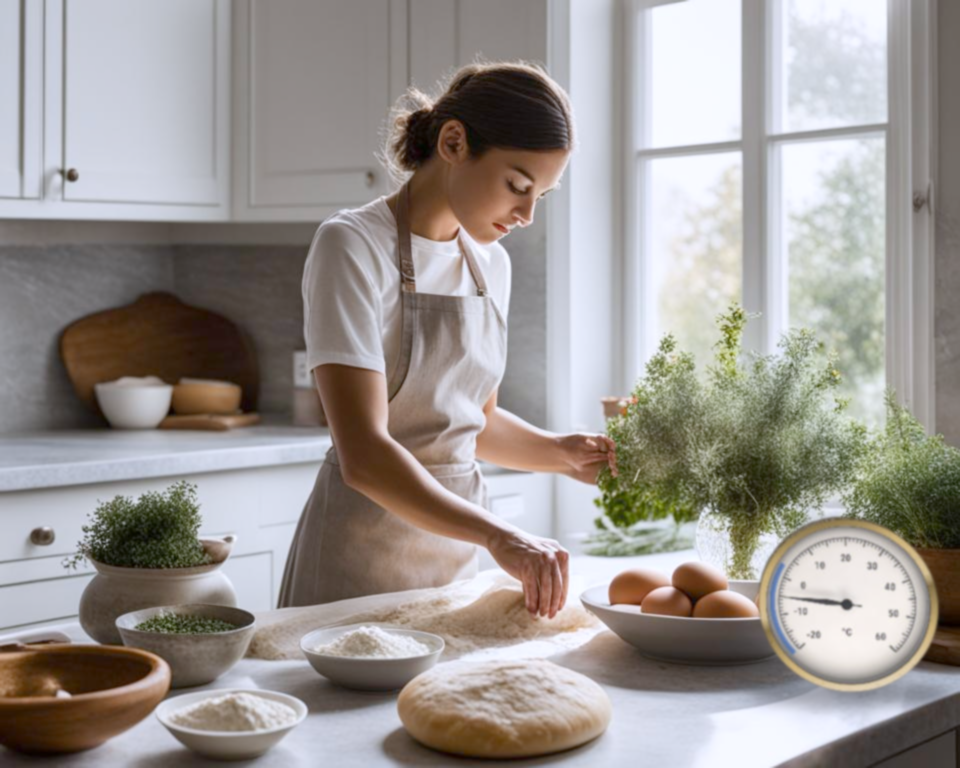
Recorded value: **-5** °C
